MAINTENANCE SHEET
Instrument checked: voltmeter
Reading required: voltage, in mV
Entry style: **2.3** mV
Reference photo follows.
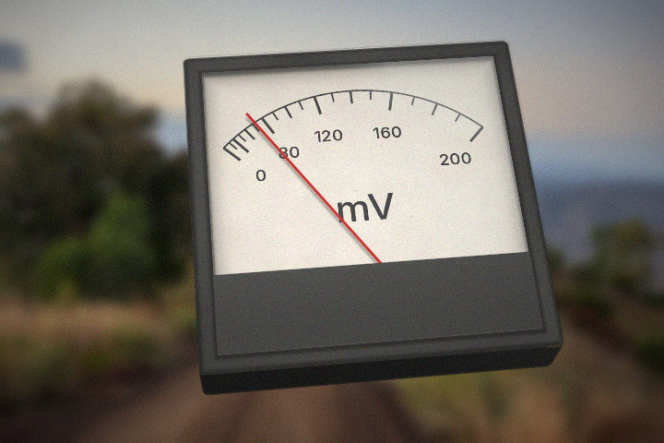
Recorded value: **70** mV
